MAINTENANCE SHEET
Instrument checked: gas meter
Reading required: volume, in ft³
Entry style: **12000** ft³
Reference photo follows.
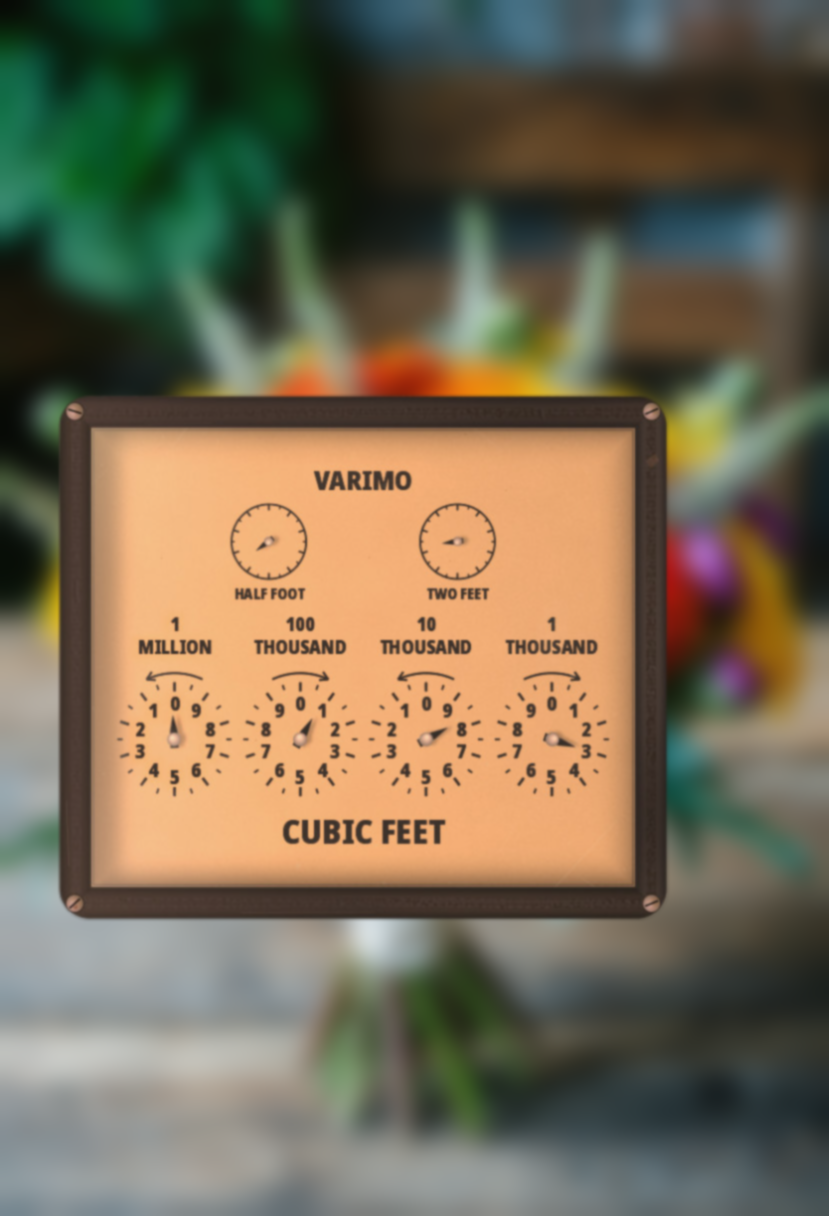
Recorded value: **8300** ft³
